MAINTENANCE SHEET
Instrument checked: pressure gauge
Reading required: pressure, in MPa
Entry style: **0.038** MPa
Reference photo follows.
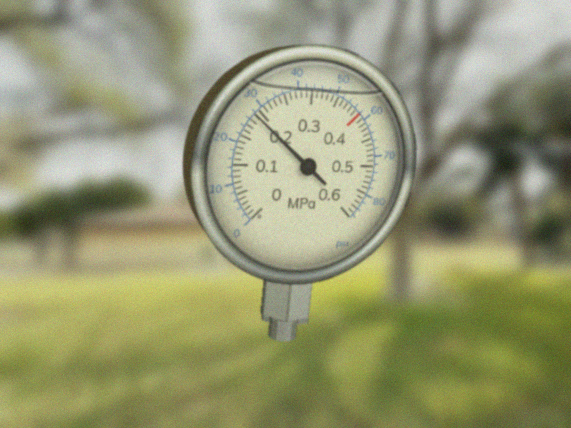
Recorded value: **0.19** MPa
